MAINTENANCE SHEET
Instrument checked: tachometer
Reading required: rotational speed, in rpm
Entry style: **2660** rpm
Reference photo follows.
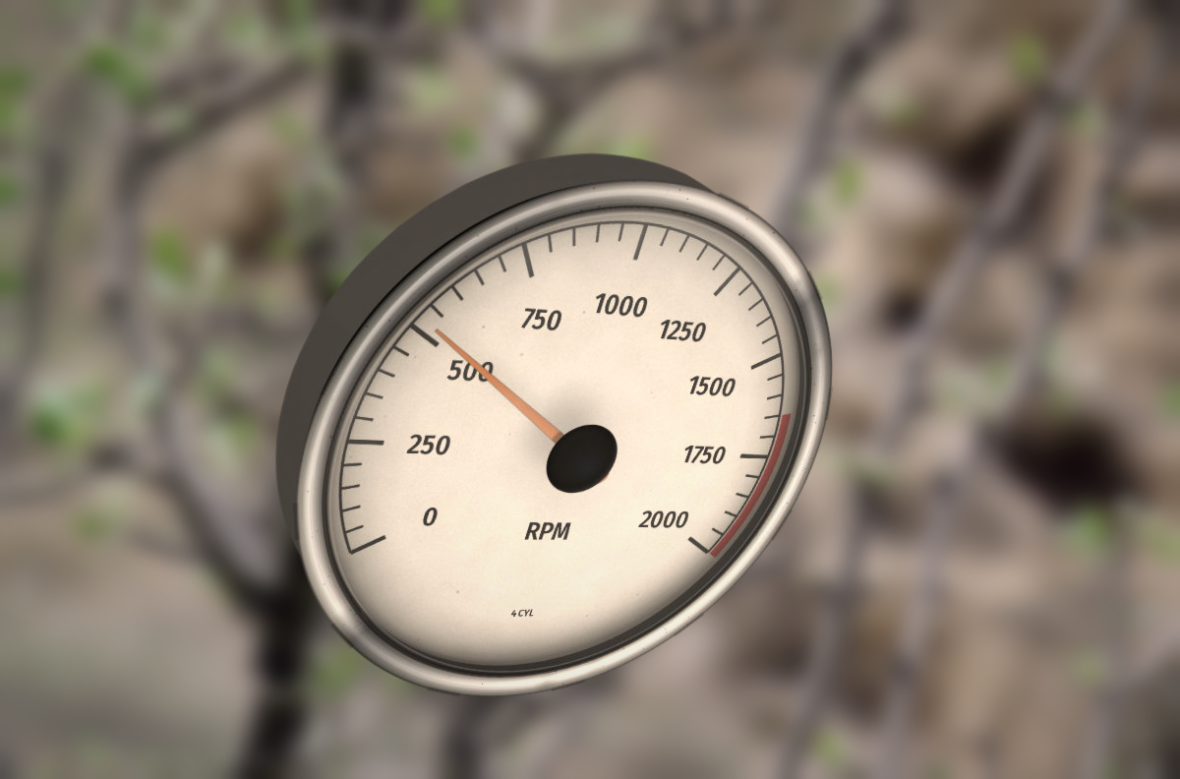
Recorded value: **525** rpm
